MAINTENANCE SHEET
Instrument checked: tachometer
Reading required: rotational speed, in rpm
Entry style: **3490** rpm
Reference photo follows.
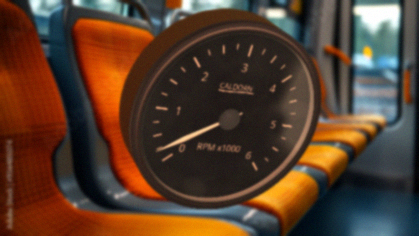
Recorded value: **250** rpm
